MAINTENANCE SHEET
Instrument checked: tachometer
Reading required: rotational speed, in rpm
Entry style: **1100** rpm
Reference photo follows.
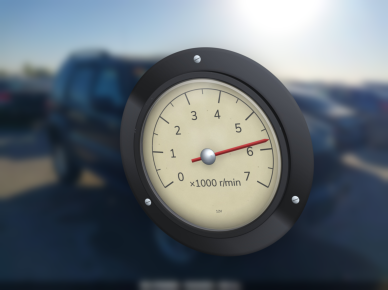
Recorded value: **5750** rpm
